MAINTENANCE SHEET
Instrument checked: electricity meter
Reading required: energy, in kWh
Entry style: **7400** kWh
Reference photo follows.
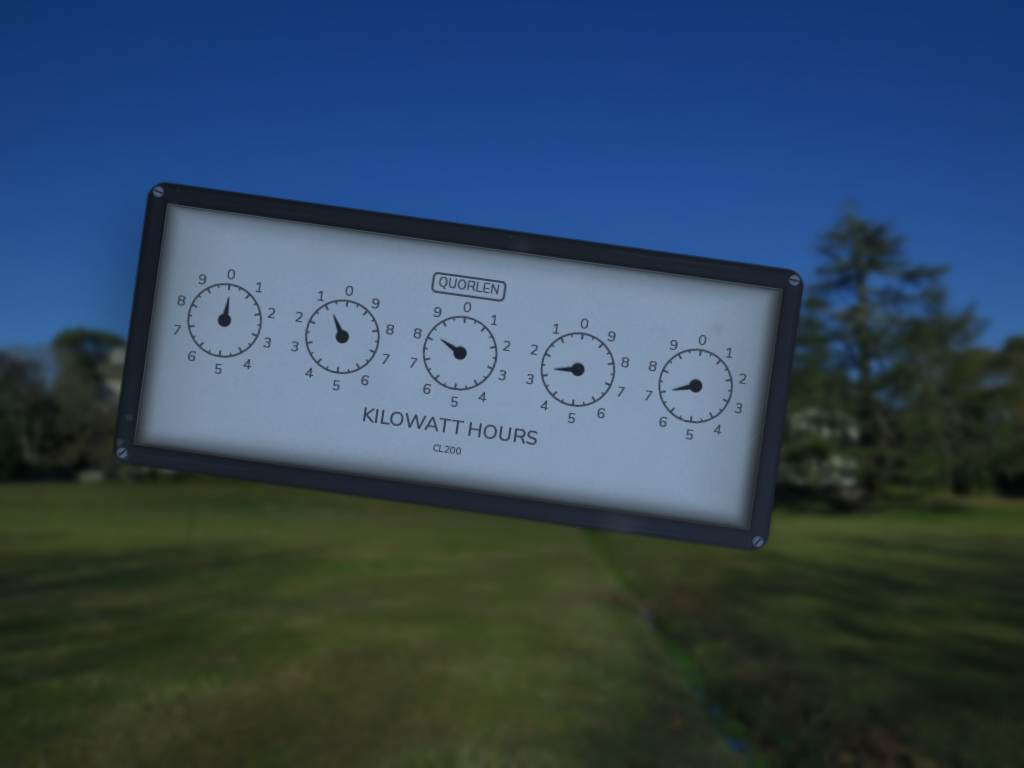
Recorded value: **827** kWh
